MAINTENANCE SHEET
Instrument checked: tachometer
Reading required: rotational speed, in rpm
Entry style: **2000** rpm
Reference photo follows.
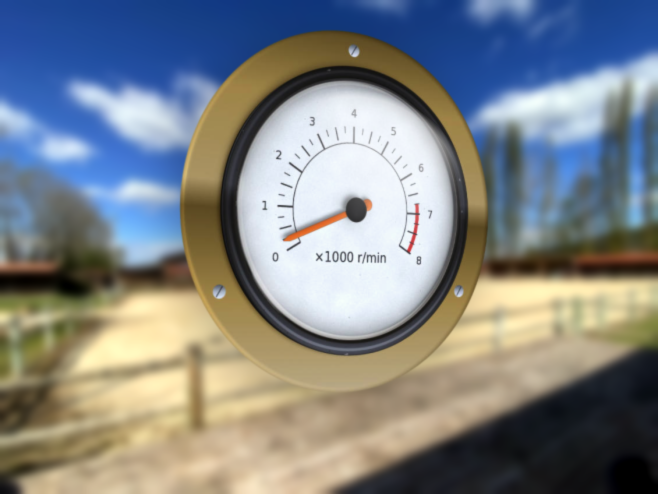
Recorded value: **250** rpm
